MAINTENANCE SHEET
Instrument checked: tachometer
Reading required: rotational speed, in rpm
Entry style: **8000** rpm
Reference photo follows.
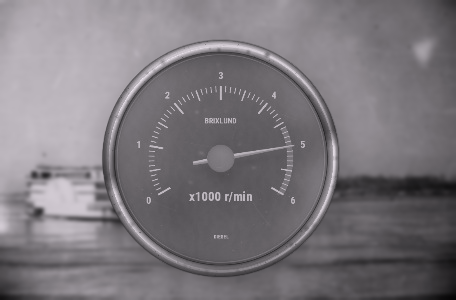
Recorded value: **5000** rpm
